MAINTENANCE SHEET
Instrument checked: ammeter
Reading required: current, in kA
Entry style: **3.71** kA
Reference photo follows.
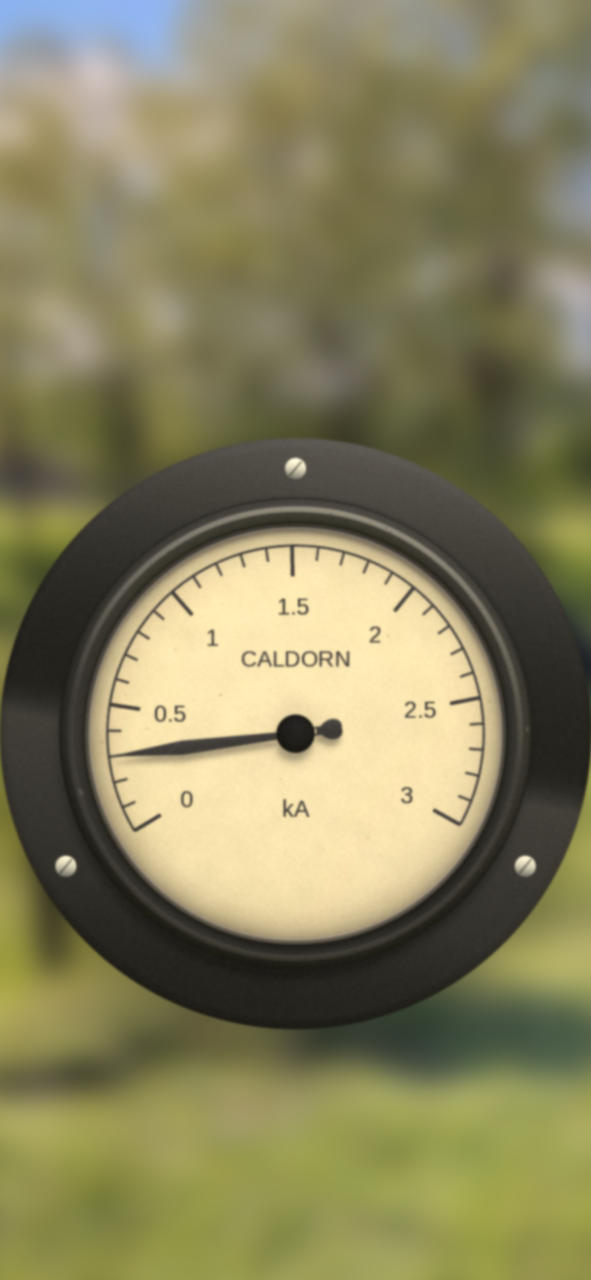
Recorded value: **0.3** kA
